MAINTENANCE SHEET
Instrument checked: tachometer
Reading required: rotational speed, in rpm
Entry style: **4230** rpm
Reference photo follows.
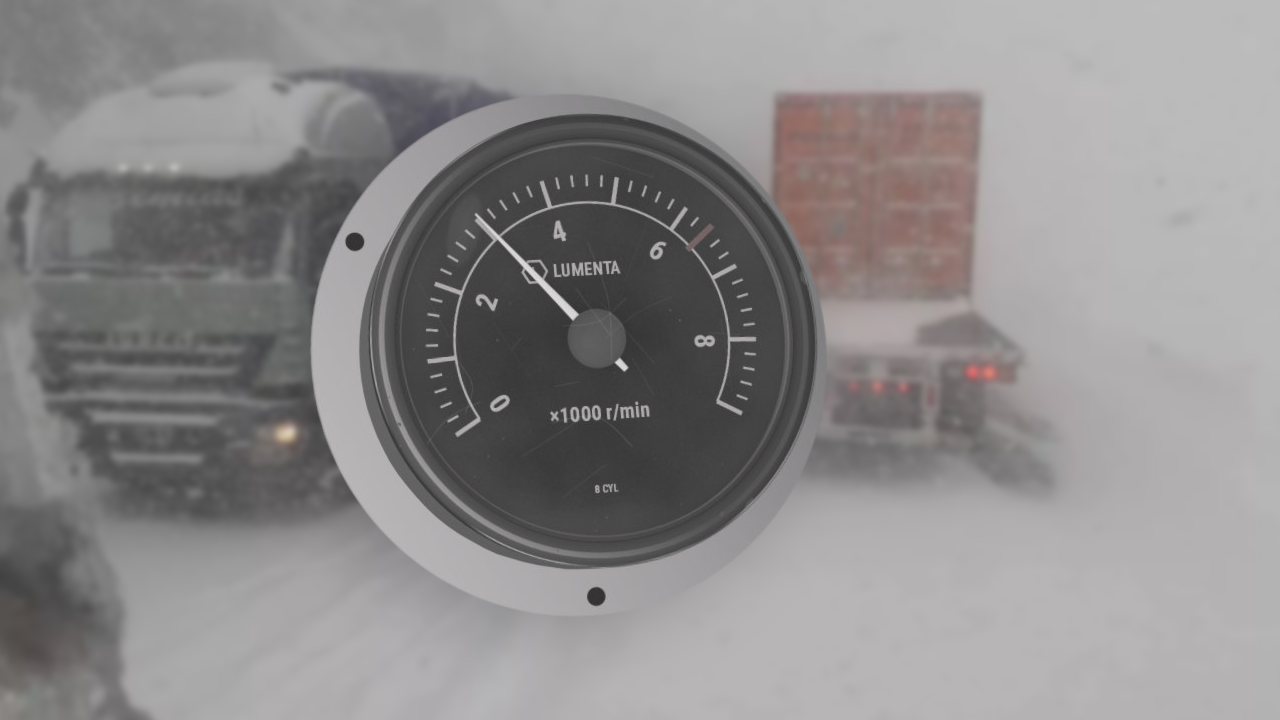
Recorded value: **3000** rpm
